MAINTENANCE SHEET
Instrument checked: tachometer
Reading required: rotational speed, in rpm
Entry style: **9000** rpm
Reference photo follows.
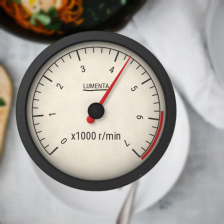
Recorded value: **4300** rpm
